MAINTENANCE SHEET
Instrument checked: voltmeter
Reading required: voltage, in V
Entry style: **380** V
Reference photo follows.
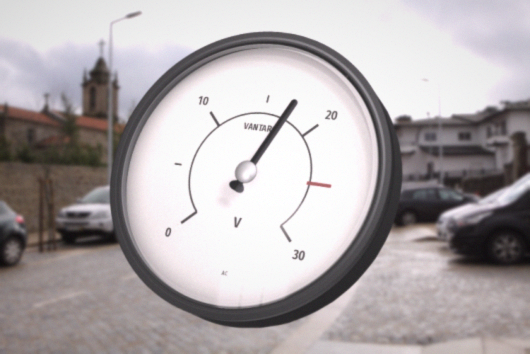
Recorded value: **17.5** V
